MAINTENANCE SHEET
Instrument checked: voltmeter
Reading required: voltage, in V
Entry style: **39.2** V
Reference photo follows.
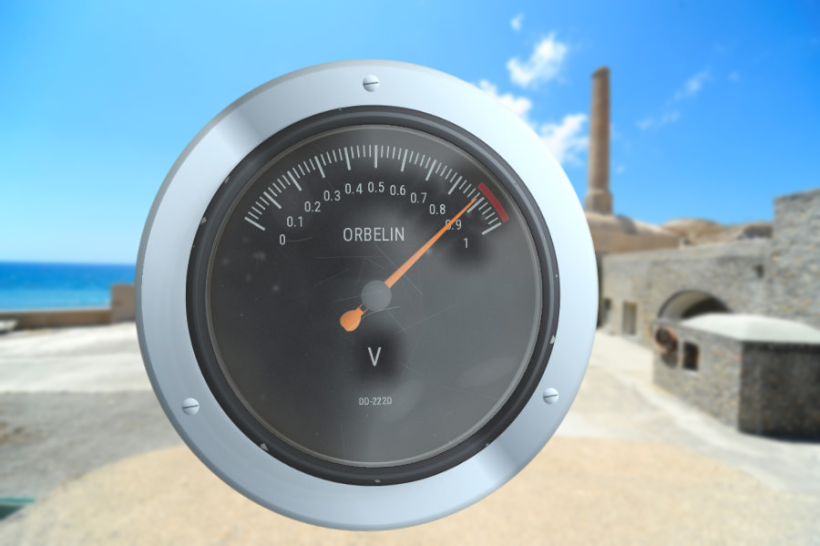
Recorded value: **0.88** V
